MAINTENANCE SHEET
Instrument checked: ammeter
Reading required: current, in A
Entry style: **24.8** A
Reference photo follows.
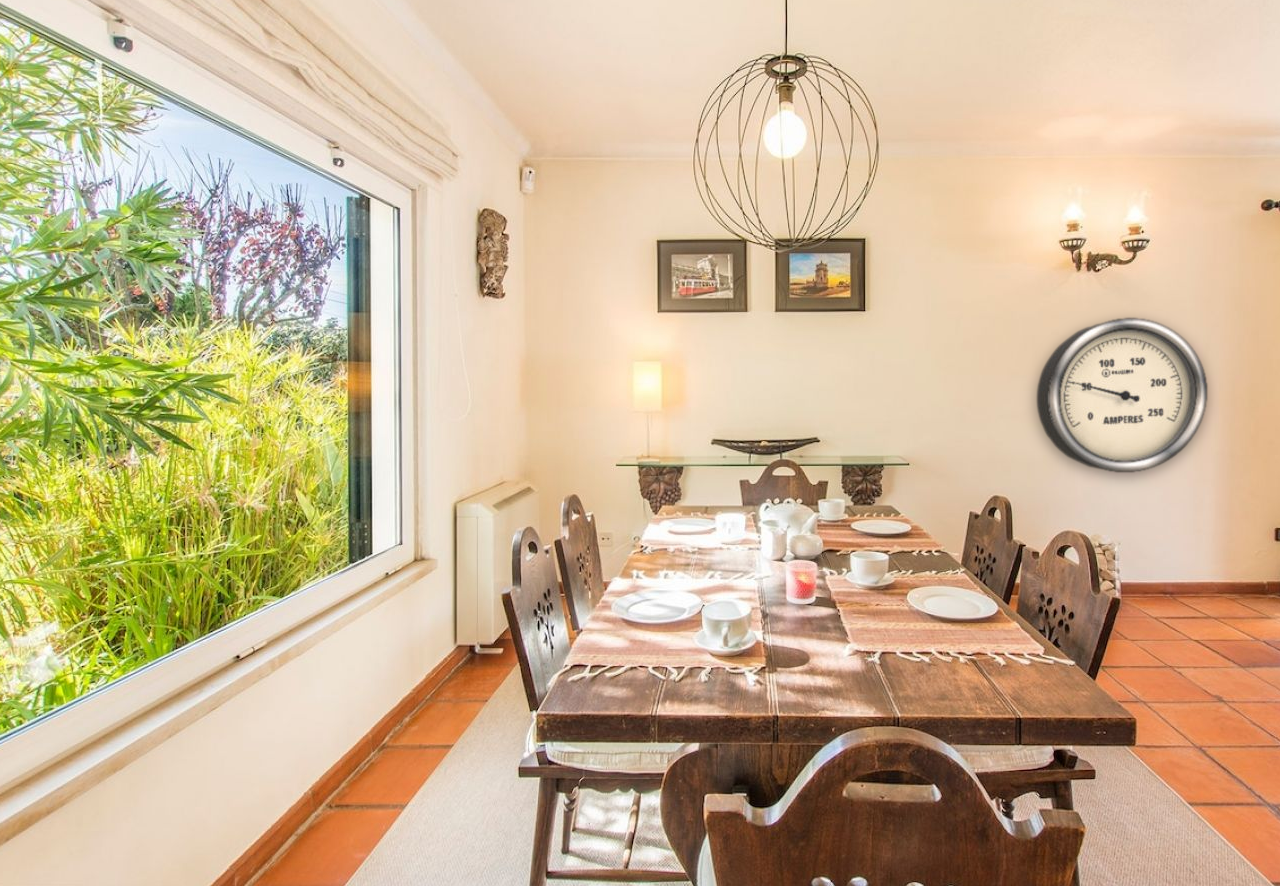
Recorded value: **50** A
